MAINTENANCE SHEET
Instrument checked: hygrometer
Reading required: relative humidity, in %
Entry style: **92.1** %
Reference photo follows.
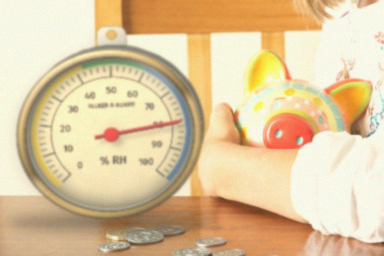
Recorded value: **80** %
